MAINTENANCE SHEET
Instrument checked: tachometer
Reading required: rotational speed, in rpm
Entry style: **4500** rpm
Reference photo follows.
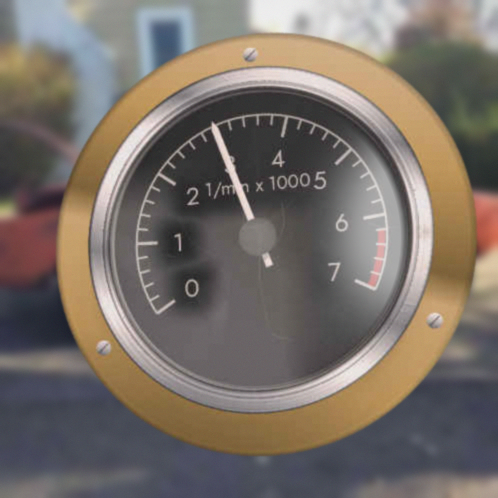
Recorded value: **3000** rpm
